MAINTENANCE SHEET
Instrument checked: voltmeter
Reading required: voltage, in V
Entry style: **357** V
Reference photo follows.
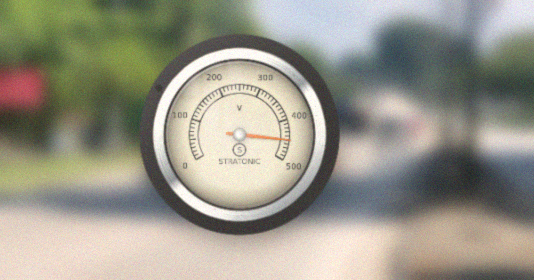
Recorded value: **450** V
